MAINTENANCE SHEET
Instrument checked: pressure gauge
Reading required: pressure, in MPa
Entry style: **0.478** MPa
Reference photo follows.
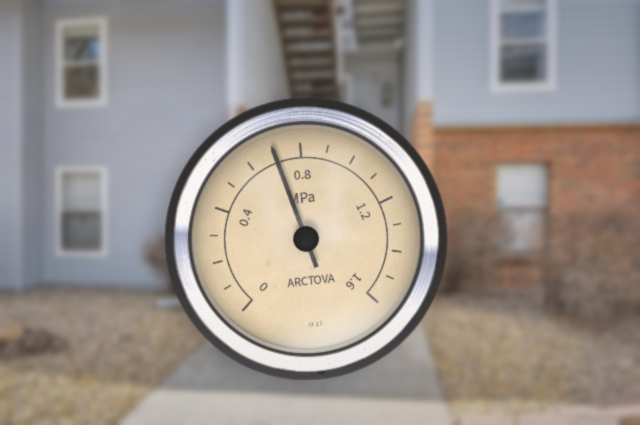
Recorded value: **0.7** MPa
